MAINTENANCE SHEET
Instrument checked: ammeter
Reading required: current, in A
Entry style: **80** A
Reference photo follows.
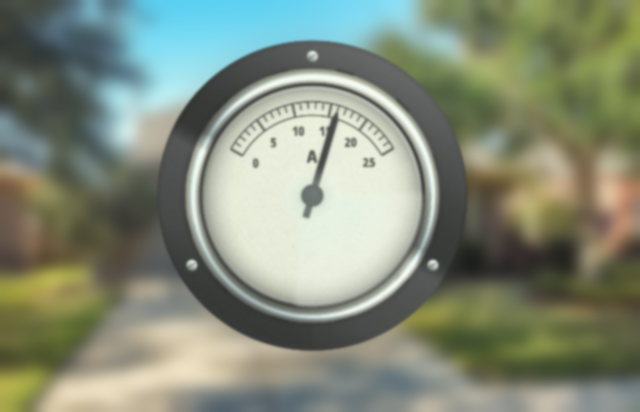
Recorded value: **16** A
